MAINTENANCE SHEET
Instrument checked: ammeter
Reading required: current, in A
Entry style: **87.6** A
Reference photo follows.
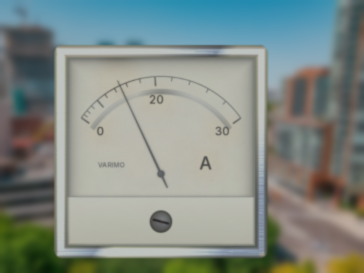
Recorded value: **15** A
